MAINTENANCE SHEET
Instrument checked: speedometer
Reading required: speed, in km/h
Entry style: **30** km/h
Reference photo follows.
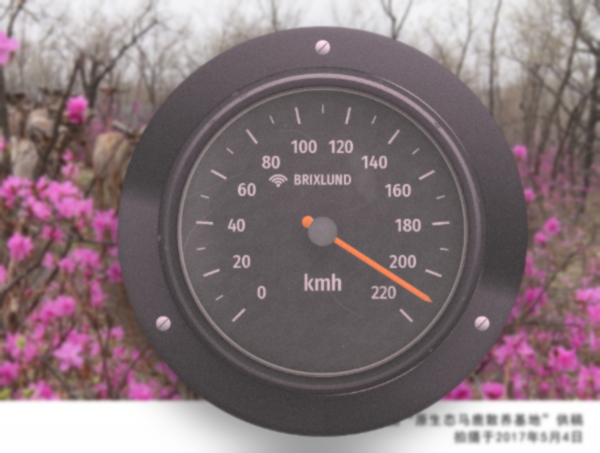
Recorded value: **210** km/h
